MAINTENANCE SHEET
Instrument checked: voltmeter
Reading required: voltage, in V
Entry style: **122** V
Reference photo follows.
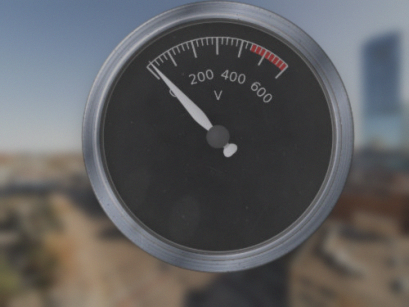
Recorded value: **20** V
